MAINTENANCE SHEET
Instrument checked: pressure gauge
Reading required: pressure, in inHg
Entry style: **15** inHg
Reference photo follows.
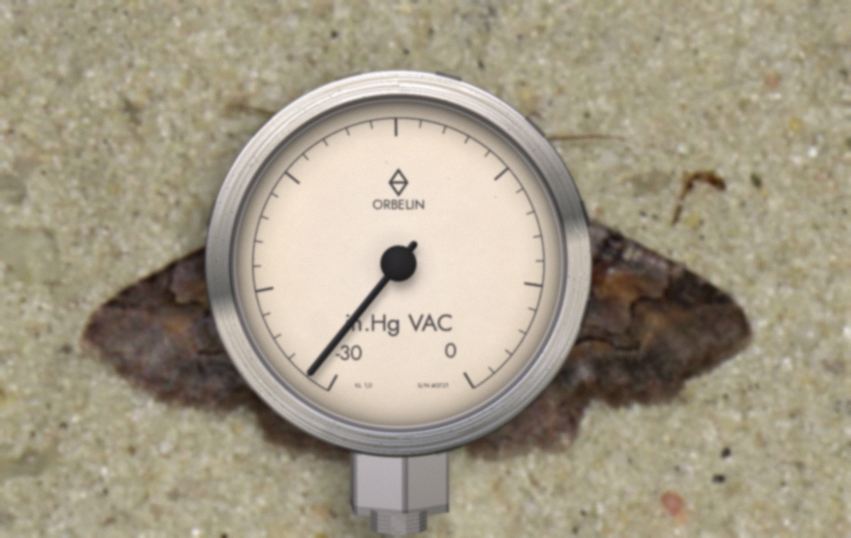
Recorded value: **-29** inHg
